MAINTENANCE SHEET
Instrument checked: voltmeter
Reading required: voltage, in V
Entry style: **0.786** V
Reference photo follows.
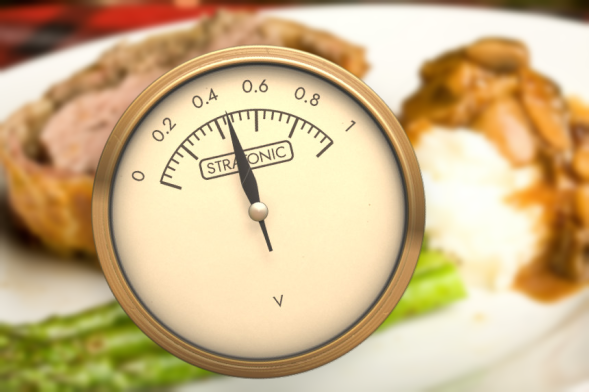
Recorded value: **0.46** V
